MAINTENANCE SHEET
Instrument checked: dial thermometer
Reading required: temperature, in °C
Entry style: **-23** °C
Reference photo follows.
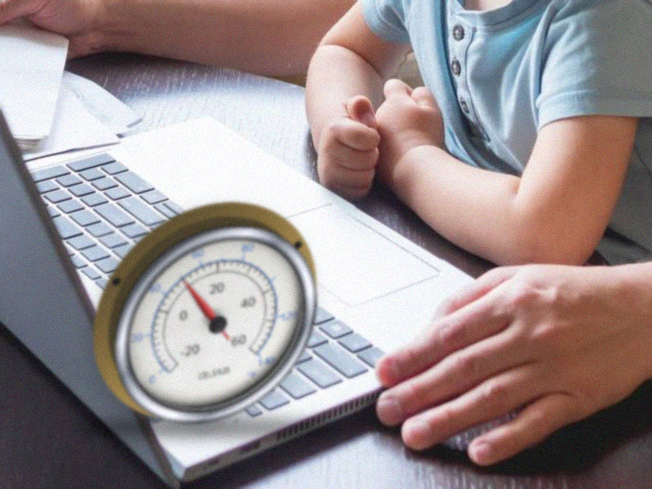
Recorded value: **10** °C
